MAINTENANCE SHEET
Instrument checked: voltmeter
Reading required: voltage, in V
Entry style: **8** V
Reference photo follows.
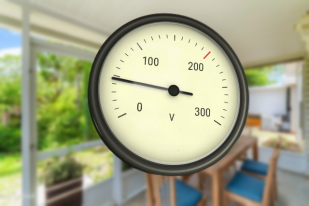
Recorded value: **45** V
